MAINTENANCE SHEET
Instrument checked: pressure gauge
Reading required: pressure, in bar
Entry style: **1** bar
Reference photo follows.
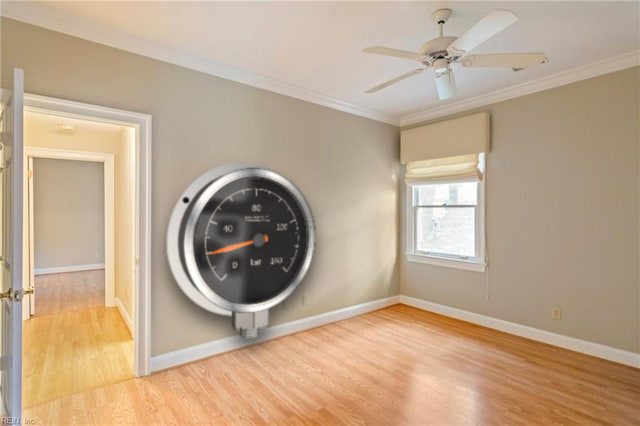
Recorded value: **20** bar
